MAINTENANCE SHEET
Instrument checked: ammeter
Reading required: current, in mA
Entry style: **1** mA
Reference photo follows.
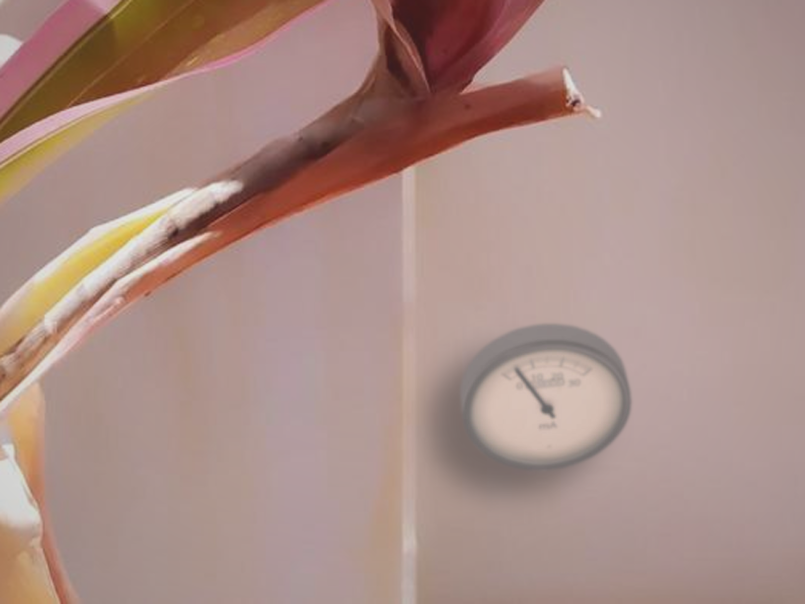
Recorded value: **5** mA
